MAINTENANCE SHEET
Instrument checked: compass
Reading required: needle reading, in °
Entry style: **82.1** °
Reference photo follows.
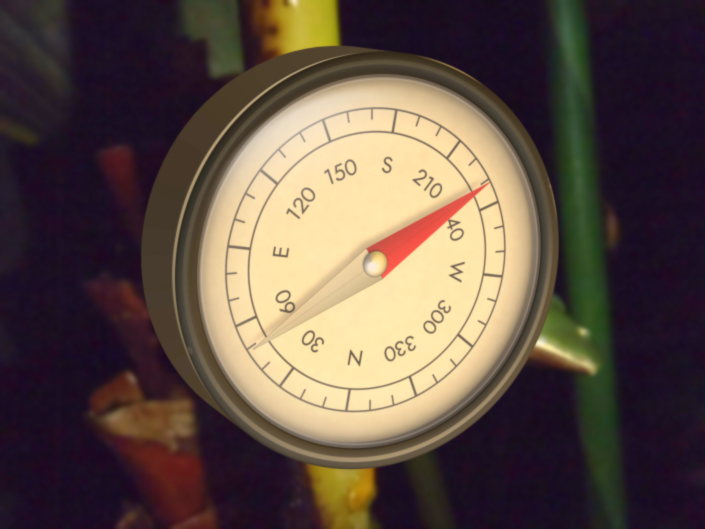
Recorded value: **230** °
